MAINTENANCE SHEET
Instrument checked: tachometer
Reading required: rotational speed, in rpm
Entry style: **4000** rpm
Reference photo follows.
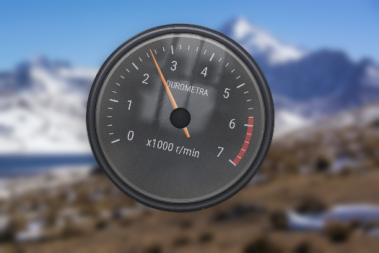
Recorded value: **2500** rpm
